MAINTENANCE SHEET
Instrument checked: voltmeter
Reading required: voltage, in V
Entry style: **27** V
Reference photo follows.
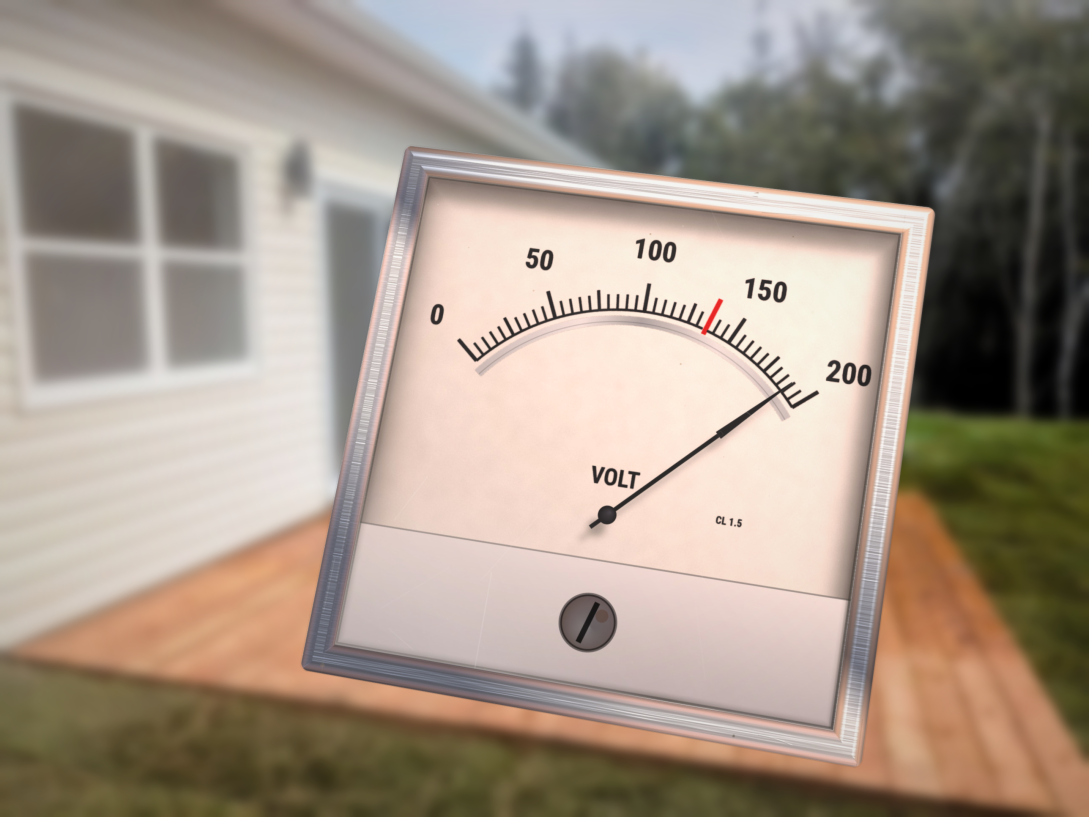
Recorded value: **190** V
